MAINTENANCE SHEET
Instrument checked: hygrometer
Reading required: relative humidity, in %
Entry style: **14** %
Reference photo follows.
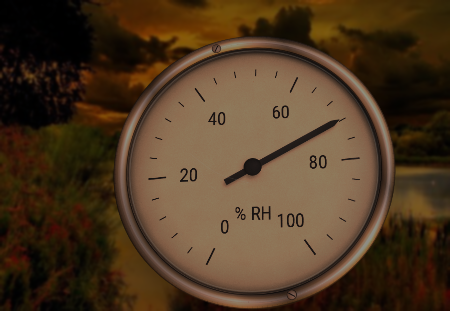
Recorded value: **72** %
